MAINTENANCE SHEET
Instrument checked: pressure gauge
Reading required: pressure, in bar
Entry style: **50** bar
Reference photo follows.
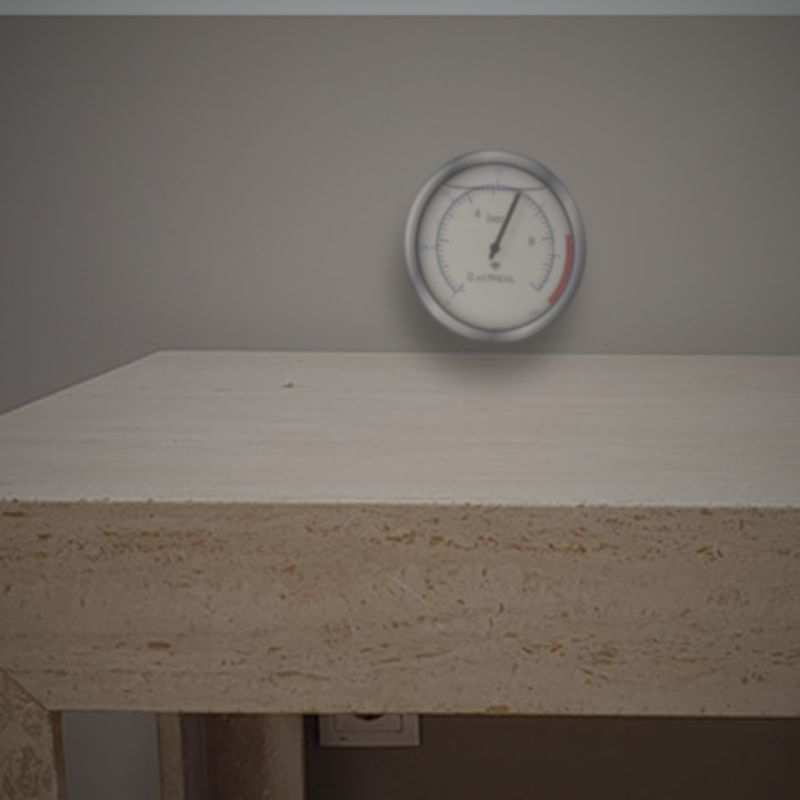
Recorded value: **6** bar
